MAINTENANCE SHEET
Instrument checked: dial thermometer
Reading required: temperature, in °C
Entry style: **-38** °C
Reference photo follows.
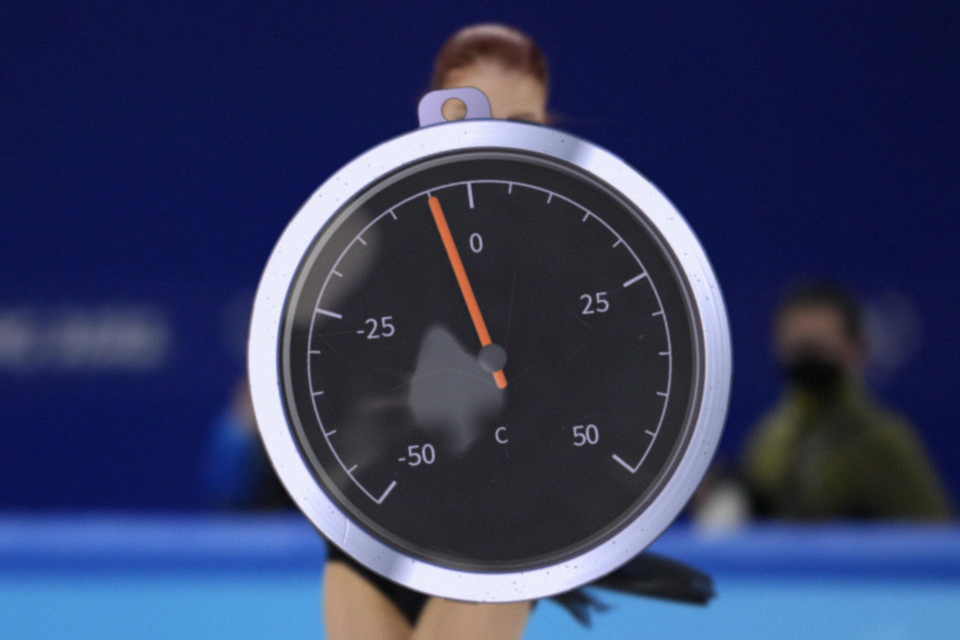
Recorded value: **-5** °C
